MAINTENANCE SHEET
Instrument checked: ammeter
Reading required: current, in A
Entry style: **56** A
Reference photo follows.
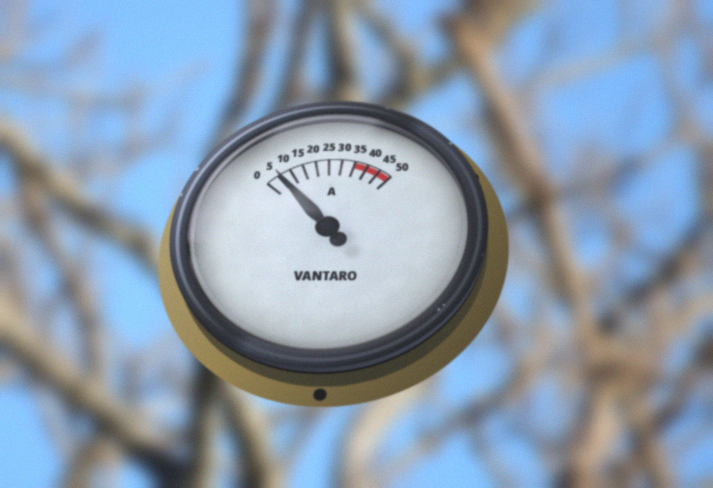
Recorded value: **5** A
